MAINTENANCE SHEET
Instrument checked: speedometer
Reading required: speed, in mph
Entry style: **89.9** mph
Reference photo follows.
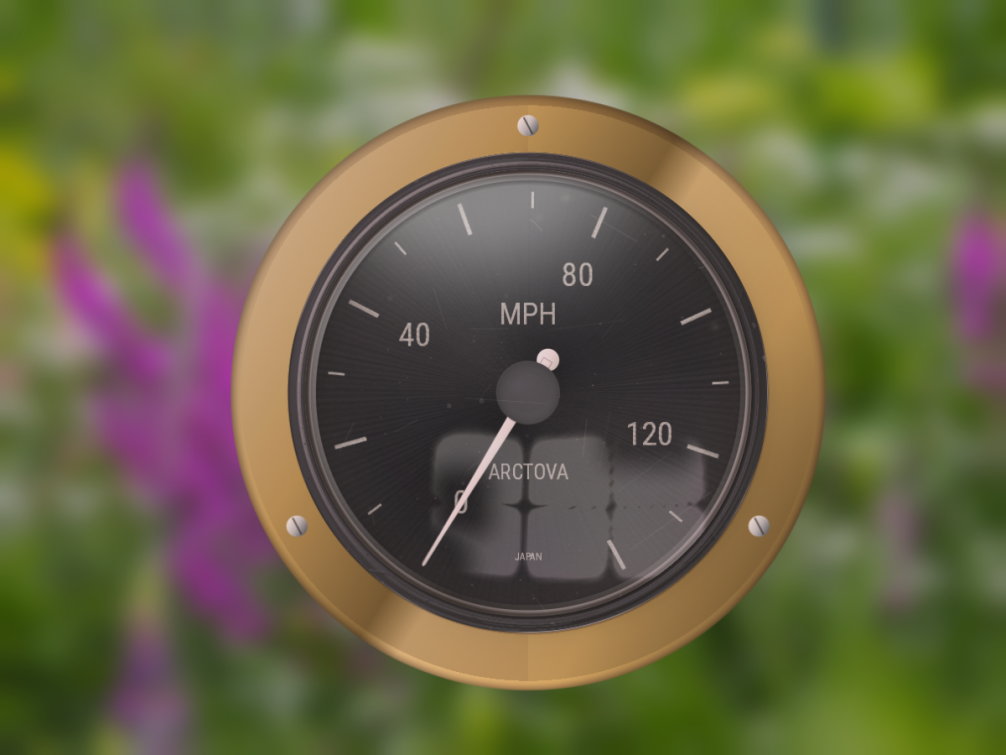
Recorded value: **0** mph
